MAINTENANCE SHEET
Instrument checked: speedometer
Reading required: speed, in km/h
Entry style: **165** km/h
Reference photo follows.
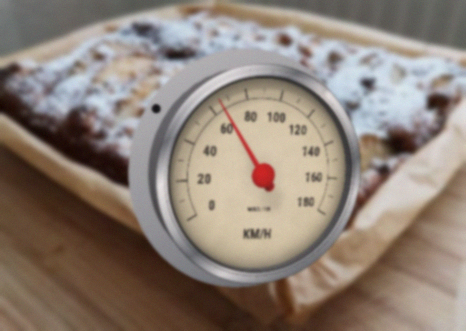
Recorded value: **65** km/h
